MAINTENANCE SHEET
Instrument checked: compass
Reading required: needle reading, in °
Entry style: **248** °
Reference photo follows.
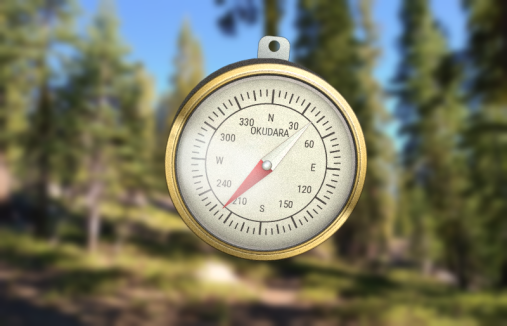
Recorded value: **220** °
